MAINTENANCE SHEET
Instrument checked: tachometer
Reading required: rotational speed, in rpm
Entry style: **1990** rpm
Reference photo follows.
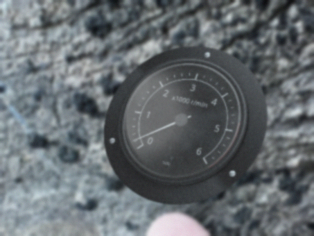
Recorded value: **200** rpm
